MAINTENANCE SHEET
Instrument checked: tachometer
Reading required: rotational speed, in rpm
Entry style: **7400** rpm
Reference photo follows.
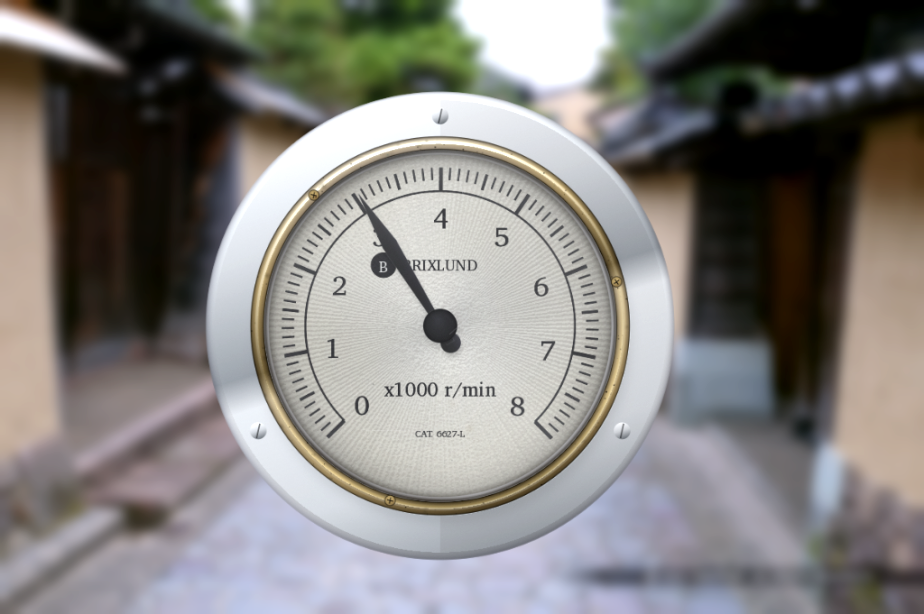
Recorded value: **3050** rpm
